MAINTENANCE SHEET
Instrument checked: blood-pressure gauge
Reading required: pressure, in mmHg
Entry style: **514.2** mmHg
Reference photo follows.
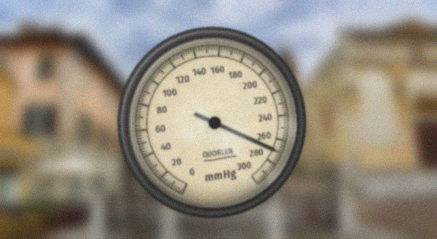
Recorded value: **270** mmHg
